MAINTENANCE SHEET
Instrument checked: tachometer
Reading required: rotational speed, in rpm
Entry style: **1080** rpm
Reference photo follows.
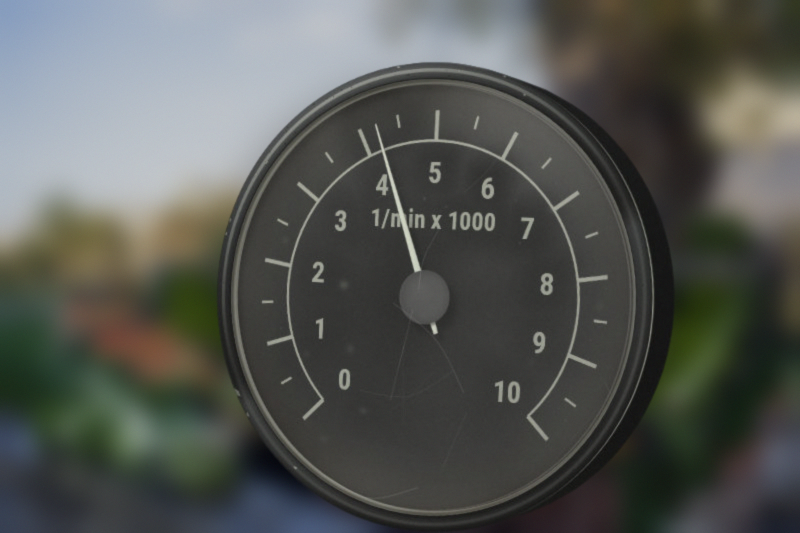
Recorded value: **4250** rpm
